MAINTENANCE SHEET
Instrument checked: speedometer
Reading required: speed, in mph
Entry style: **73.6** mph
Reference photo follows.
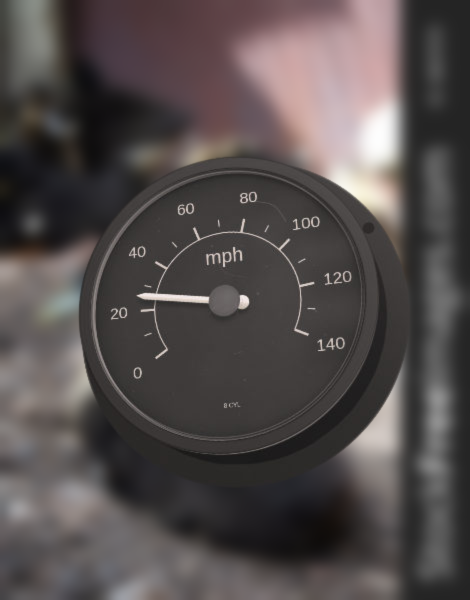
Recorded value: **25** mph
